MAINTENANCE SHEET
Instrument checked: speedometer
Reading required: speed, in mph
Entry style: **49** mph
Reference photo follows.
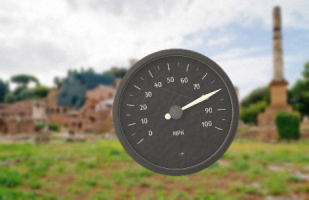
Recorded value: **80** mph
